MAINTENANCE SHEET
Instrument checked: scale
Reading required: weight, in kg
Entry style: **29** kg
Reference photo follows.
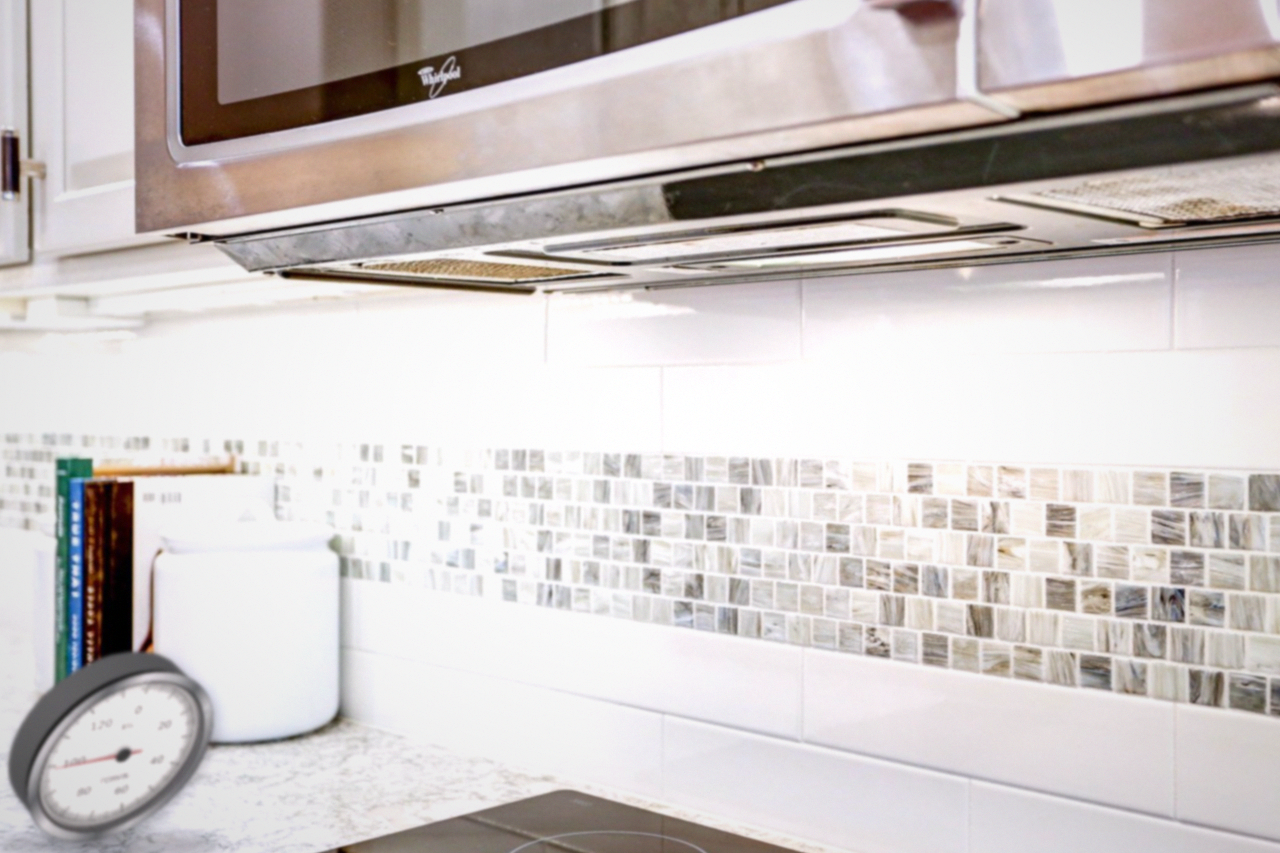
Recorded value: **100** kg
